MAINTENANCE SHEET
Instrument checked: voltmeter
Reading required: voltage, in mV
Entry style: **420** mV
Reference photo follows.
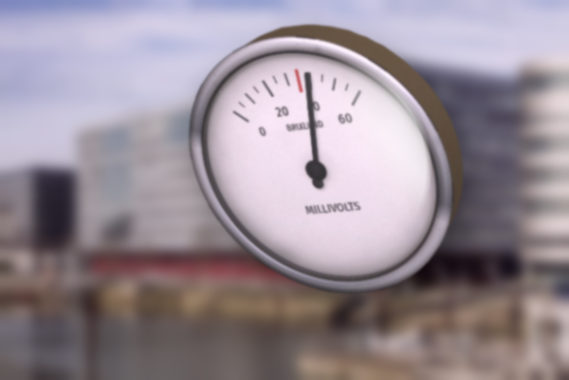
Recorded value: **40** mV
